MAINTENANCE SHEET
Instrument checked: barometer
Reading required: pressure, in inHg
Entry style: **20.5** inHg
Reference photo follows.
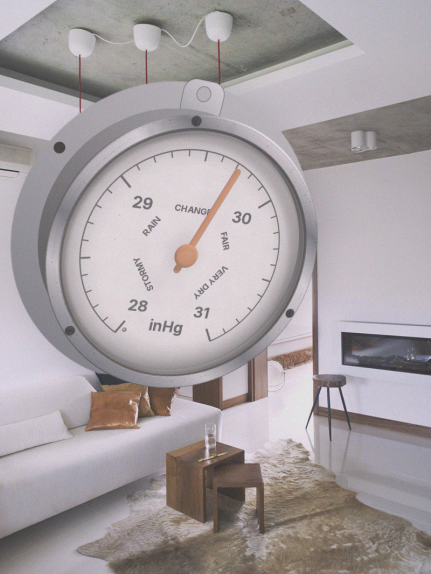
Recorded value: **29.7** inHg
